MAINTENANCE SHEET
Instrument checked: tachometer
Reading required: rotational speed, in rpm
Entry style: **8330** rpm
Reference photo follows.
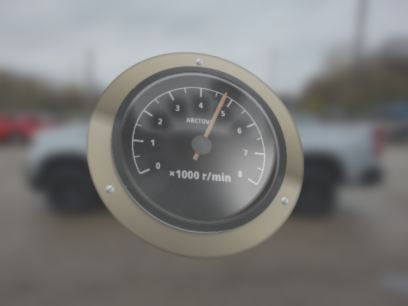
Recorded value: **4750** rpm
